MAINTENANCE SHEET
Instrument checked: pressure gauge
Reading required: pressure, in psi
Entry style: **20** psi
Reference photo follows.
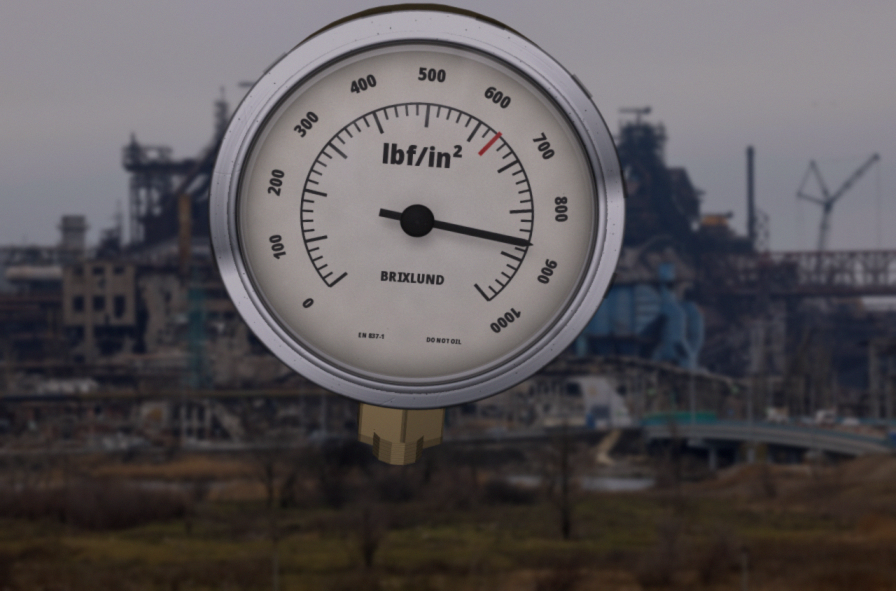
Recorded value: **860** psi
